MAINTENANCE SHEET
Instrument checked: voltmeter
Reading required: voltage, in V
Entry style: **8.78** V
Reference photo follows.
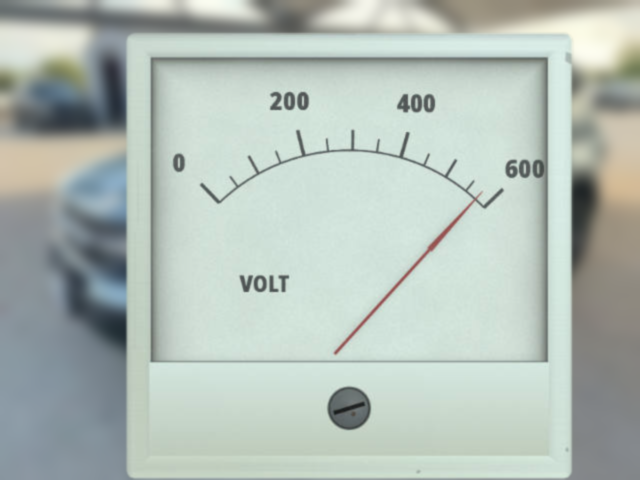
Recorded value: **575** V
